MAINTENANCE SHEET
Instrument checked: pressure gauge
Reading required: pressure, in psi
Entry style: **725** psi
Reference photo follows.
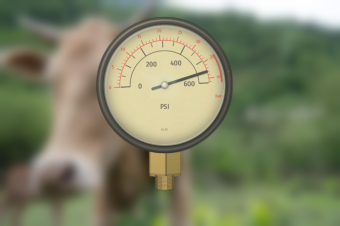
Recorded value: **550** psi
